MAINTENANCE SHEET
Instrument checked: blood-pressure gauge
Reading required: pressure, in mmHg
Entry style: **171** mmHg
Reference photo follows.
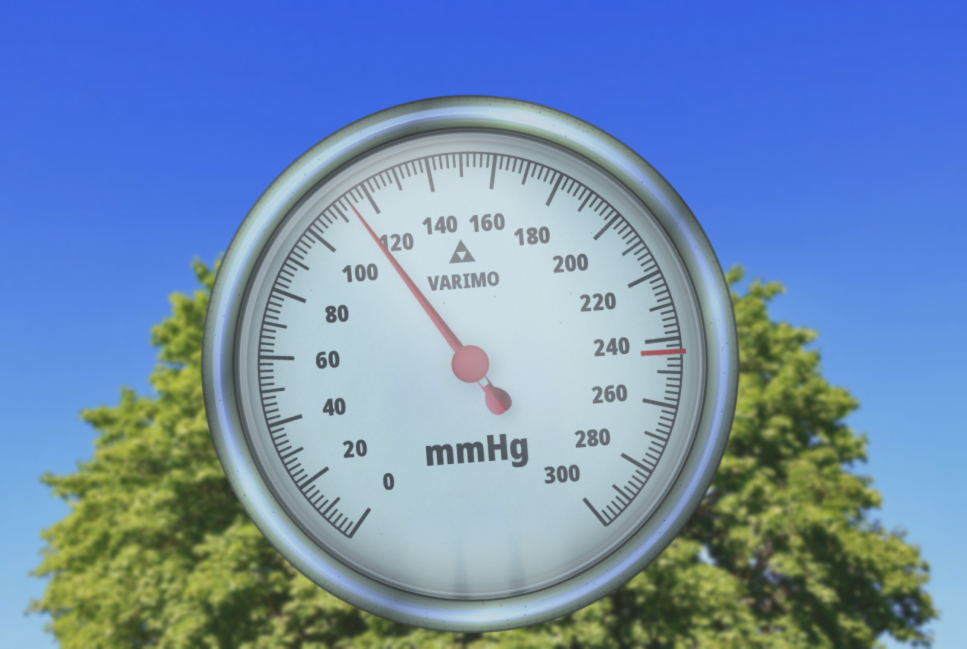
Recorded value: **114** mmHg
